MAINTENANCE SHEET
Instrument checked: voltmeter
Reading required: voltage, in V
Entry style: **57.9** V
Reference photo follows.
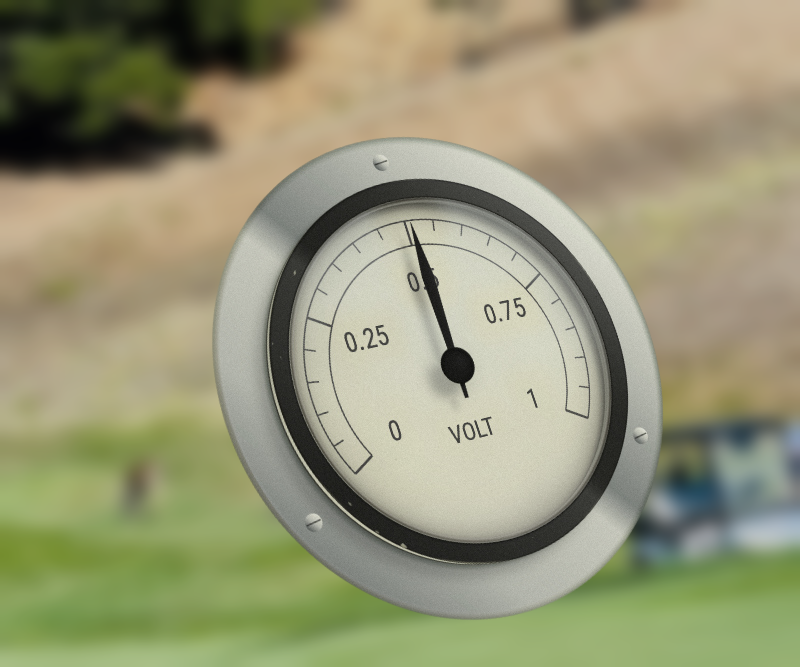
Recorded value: **0.5** V
